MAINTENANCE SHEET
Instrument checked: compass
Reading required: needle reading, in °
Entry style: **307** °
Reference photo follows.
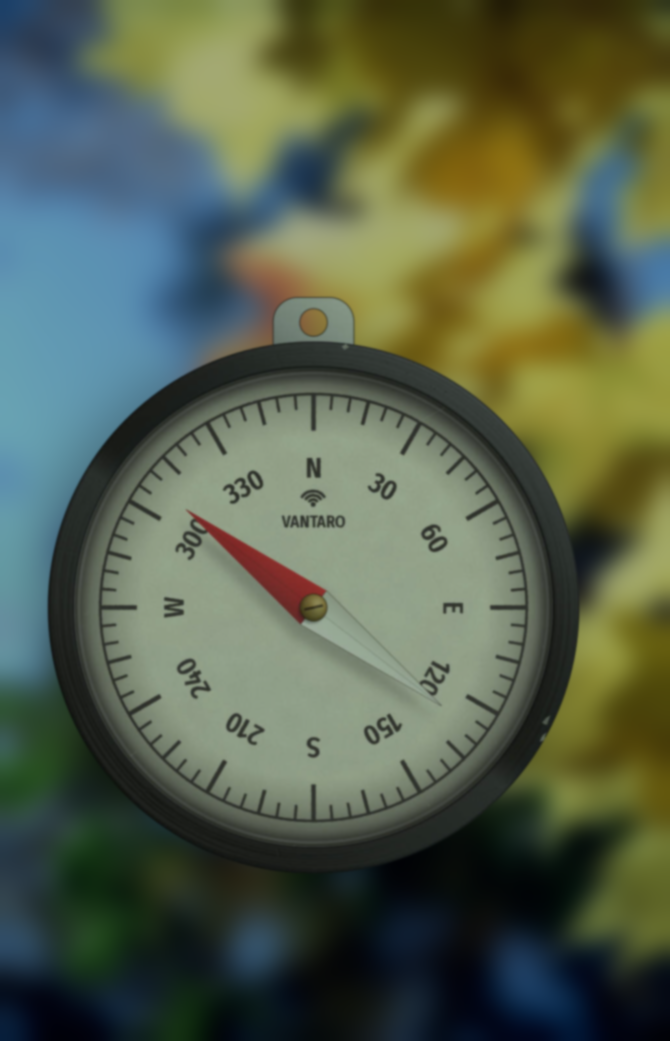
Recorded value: **307.5** °
